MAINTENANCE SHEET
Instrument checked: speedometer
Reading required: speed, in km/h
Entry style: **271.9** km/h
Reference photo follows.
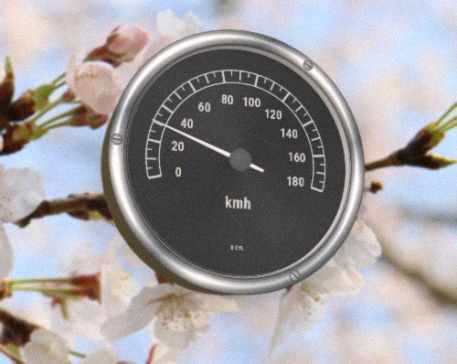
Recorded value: **30** km/h
